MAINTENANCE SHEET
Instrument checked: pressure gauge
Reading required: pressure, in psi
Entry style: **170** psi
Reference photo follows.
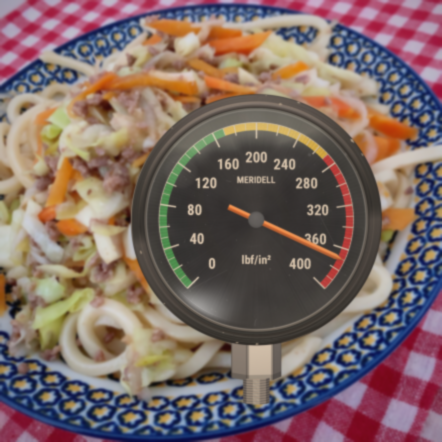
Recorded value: **370** psi
